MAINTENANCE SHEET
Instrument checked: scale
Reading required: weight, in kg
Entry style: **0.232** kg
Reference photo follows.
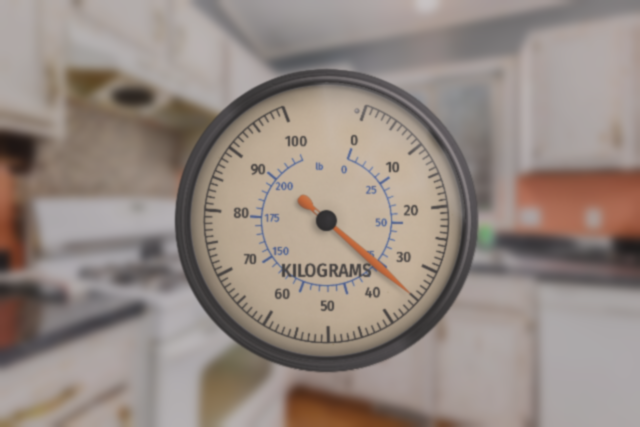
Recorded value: **35** kg
